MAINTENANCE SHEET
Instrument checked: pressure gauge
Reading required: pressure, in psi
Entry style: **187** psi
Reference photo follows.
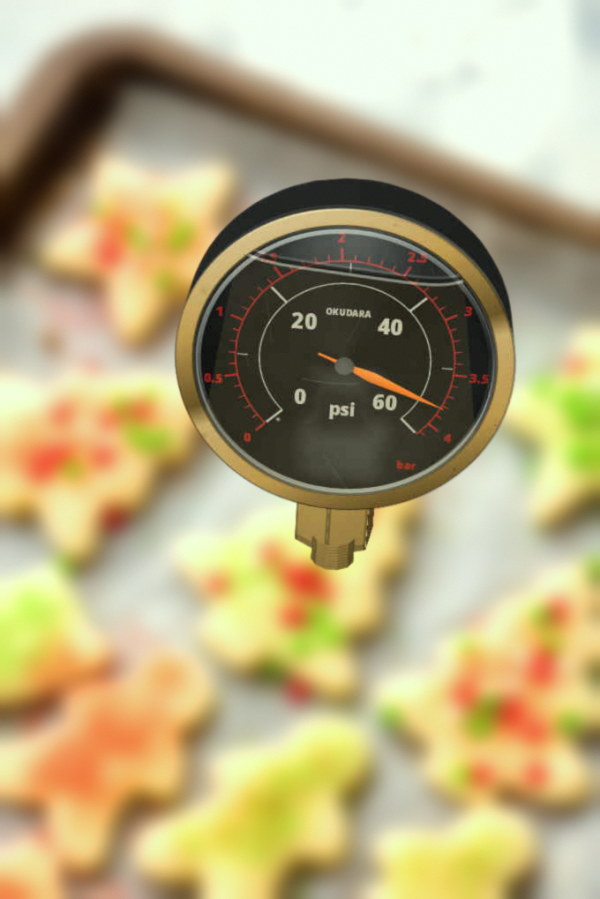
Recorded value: **55** psi
